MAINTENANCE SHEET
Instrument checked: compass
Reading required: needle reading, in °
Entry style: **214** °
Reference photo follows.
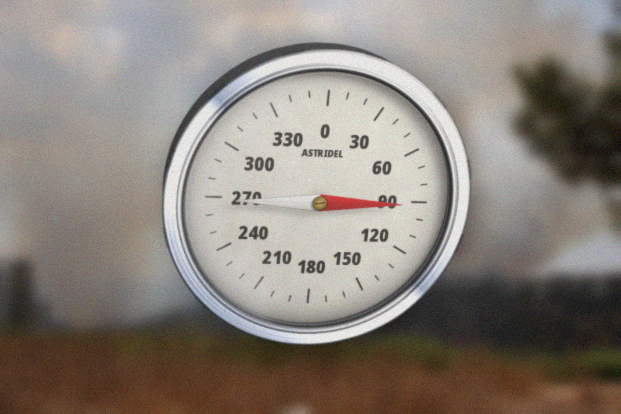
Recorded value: **90** °
